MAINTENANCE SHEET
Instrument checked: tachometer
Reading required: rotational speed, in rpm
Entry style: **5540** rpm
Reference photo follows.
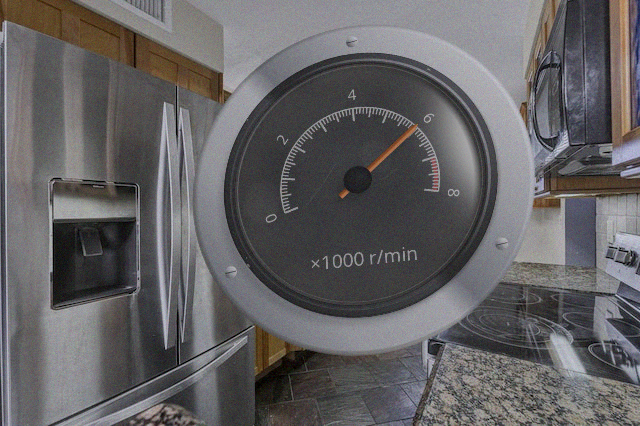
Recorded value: **6000** rpm
